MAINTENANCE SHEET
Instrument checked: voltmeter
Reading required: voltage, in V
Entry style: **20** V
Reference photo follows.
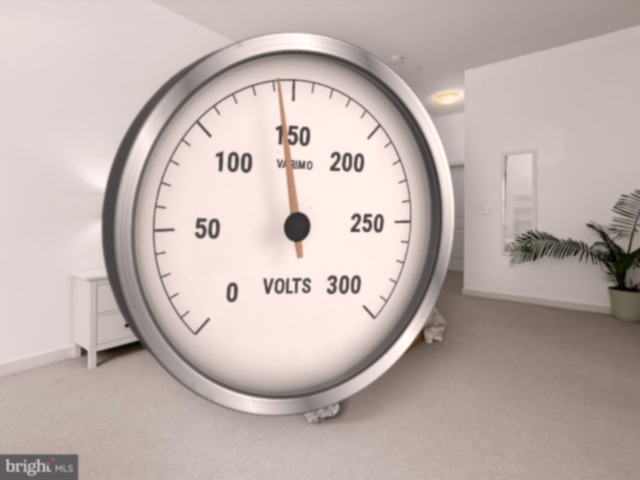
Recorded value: **140** V
